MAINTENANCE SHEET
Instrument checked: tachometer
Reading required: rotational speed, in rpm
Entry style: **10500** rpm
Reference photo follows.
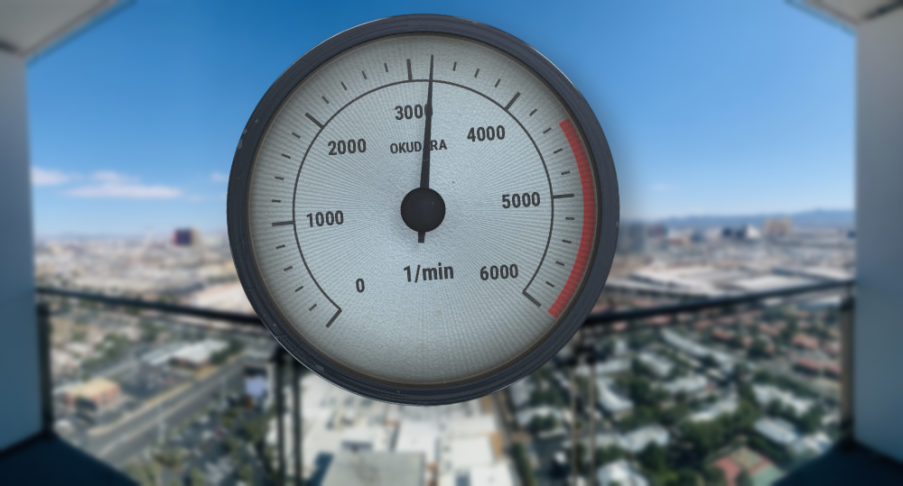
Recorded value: **3200** rpm
